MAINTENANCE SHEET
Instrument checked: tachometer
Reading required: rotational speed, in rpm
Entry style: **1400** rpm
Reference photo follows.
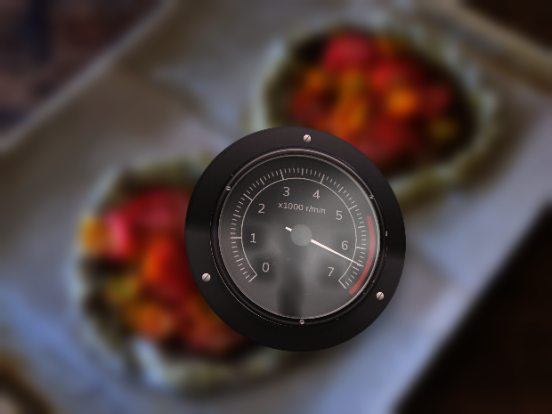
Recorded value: **6400** rpm
